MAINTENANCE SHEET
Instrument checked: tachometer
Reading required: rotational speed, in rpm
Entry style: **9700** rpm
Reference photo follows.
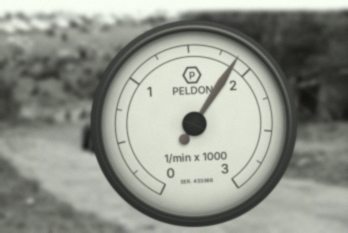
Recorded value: **1875** rpm
